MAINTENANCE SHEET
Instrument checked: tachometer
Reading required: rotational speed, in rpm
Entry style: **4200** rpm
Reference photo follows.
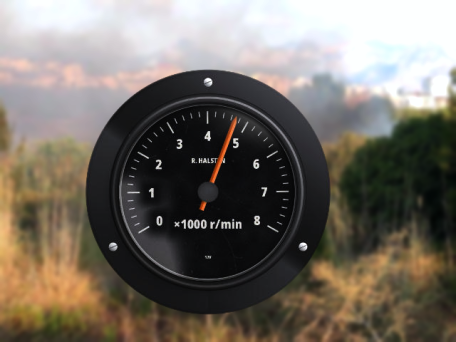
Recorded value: **4700** rpm
